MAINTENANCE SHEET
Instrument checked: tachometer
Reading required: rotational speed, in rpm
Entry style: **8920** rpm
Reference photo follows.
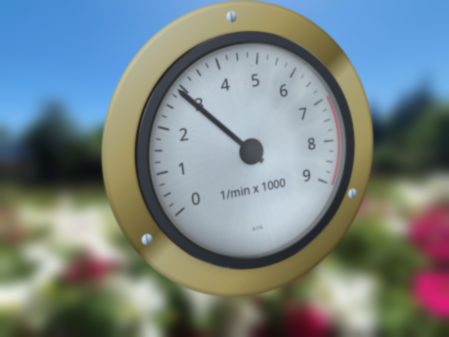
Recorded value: **2875** rpm
